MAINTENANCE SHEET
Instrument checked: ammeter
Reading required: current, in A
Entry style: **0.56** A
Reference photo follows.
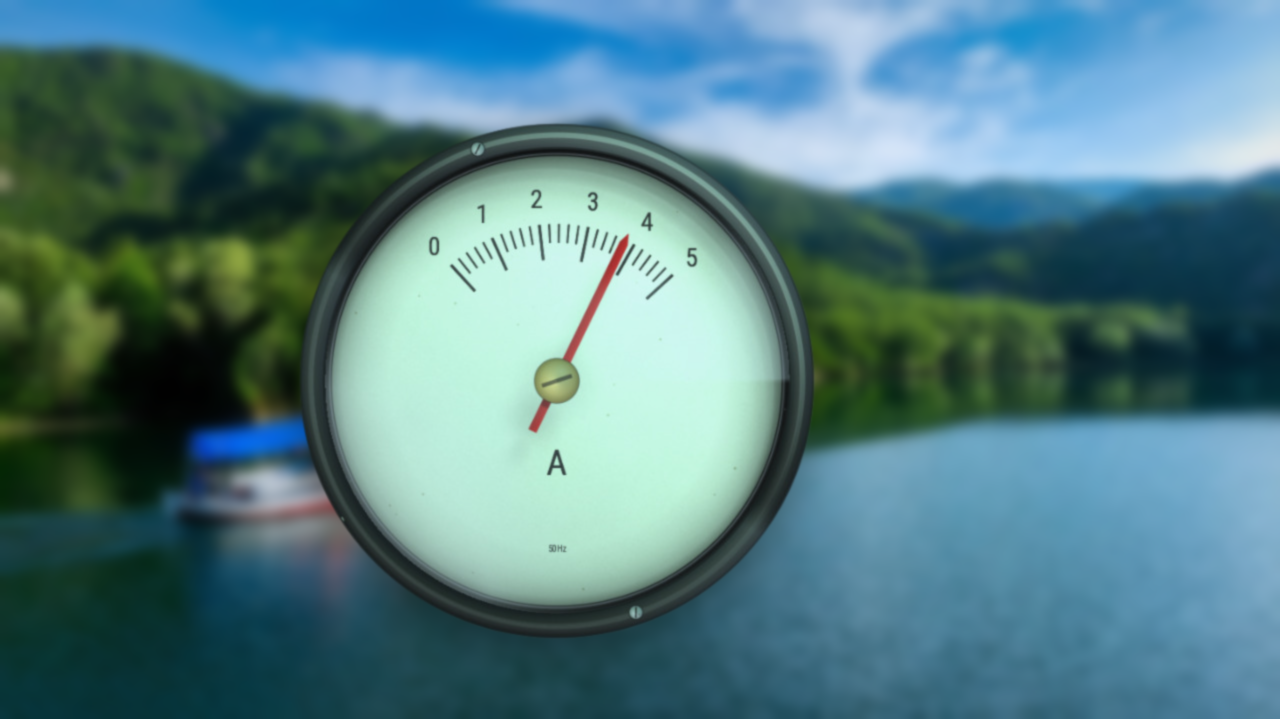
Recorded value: **3.8** A
